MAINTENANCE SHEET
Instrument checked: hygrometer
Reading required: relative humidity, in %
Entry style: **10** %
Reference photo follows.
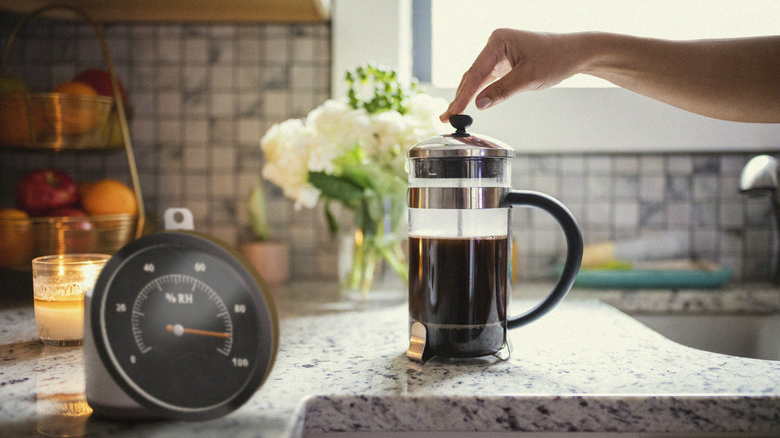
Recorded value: **90** %
